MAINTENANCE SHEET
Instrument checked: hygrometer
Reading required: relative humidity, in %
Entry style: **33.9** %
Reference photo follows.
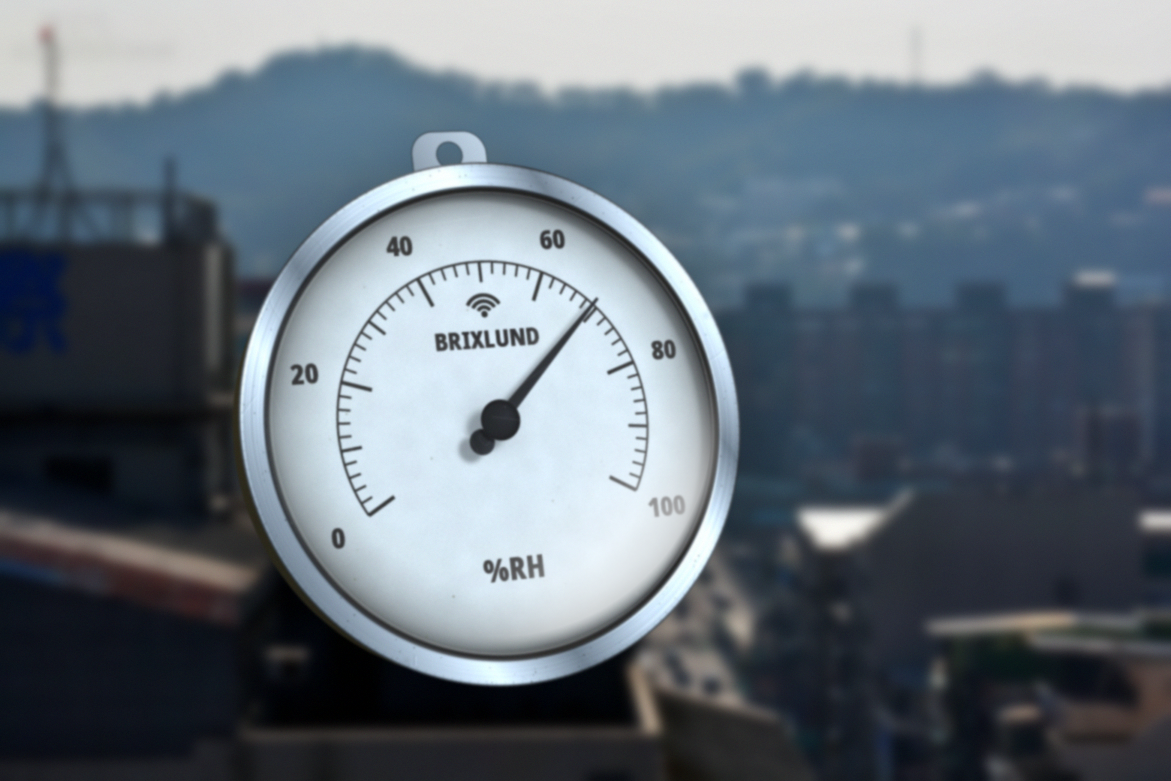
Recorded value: **69** %
